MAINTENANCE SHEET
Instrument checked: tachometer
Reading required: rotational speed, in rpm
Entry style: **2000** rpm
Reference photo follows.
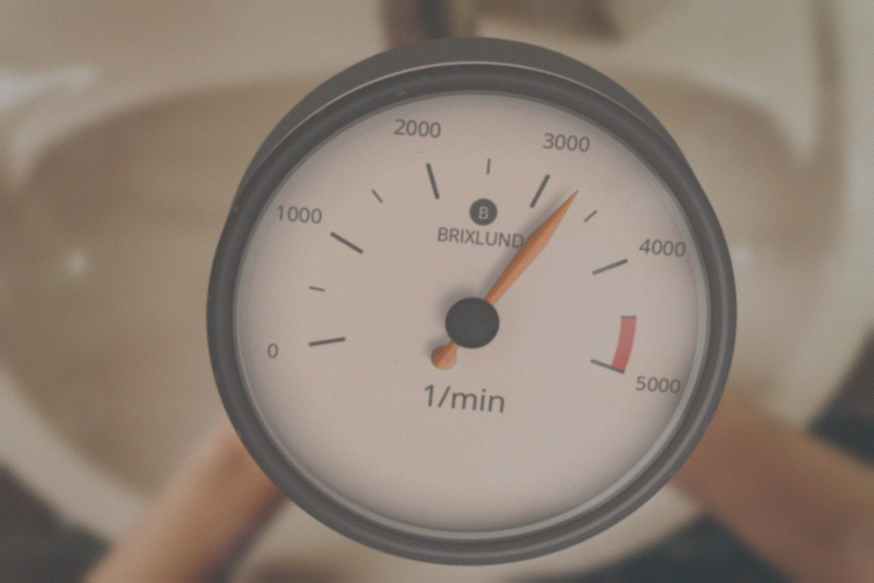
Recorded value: **3250** rpm
